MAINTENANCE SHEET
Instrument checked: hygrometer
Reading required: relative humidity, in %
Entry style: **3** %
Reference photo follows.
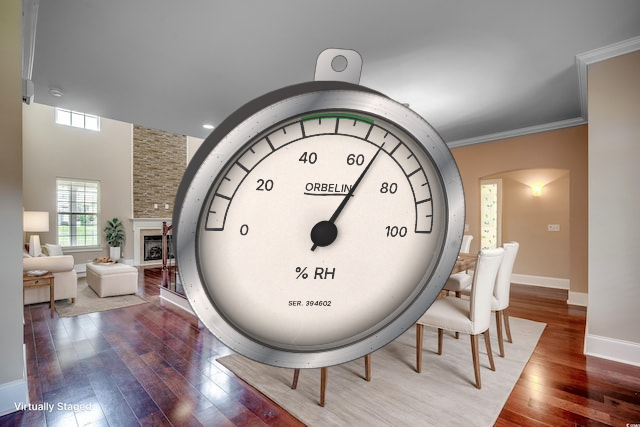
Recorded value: **65** %
